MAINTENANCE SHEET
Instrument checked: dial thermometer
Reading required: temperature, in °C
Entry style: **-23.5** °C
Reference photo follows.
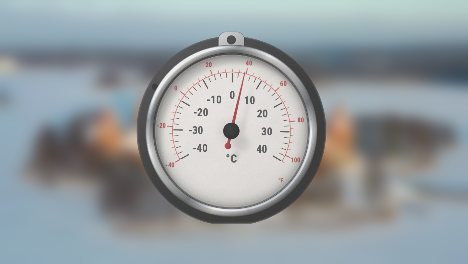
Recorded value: **4** °C
